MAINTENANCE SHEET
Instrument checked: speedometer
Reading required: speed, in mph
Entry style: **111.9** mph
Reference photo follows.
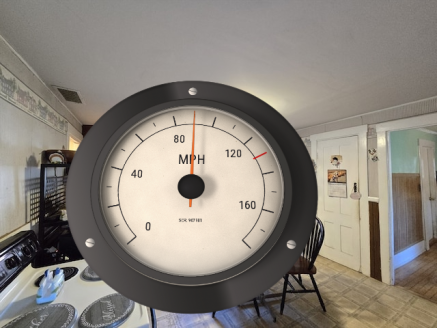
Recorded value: **90** mph
